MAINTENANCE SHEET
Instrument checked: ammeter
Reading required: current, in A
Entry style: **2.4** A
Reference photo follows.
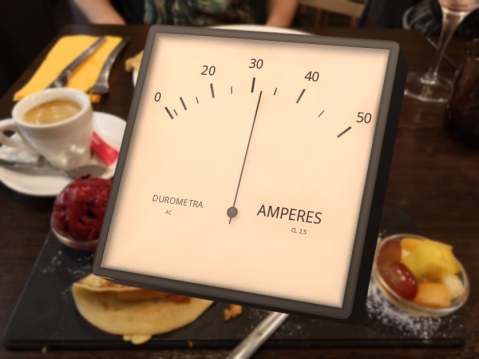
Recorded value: **32.5** A
